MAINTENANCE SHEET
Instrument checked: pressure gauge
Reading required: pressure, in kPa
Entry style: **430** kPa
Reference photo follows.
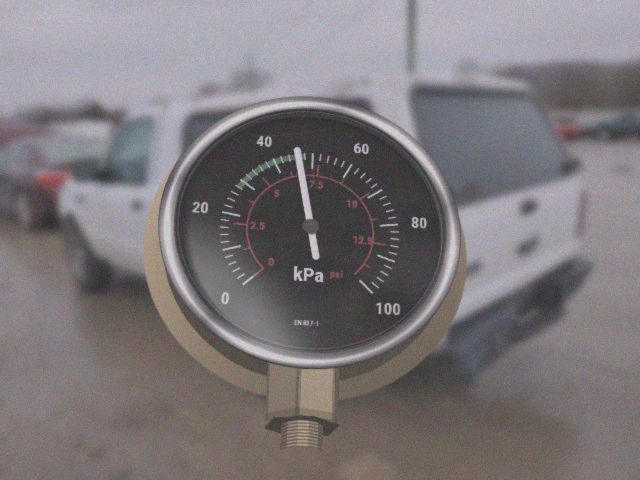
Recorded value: **46** kPa
